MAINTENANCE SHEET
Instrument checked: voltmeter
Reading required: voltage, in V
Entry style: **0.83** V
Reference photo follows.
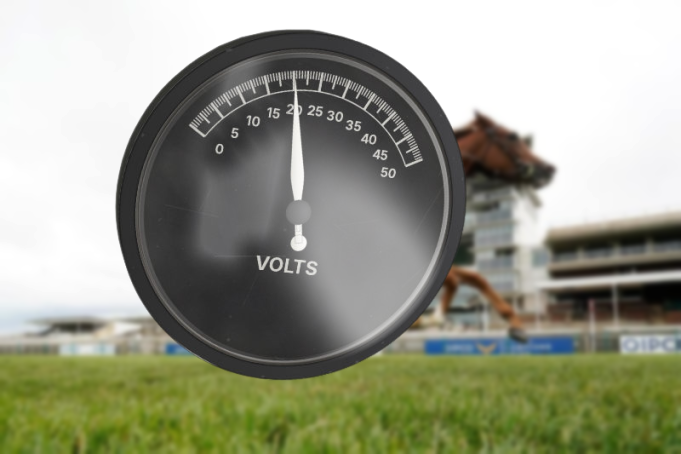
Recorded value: **20** V
